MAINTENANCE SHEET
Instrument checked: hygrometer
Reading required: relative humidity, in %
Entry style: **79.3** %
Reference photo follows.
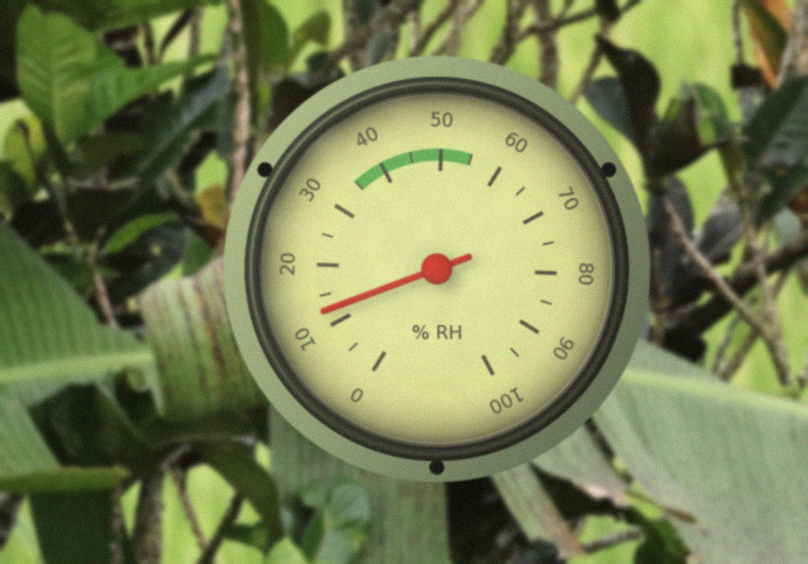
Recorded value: **12.5** %
